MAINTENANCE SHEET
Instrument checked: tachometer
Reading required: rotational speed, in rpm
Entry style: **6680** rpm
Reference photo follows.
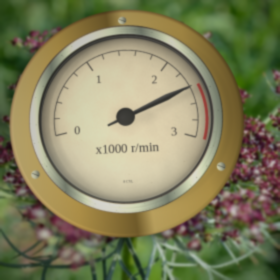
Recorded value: **2400** rpm
